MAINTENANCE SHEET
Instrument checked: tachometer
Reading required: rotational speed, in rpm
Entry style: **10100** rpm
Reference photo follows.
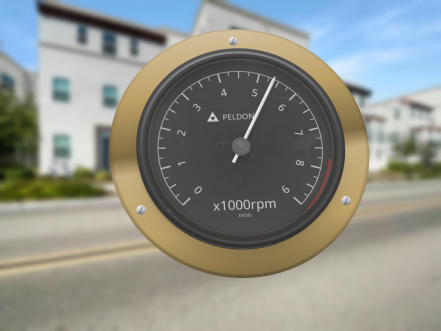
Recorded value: **5375** rpm
